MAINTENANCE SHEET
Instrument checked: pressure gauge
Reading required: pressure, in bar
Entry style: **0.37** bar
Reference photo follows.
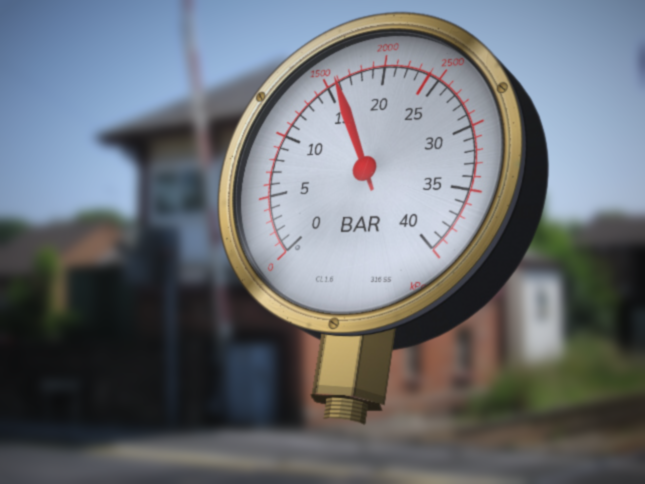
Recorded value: **16** bar
